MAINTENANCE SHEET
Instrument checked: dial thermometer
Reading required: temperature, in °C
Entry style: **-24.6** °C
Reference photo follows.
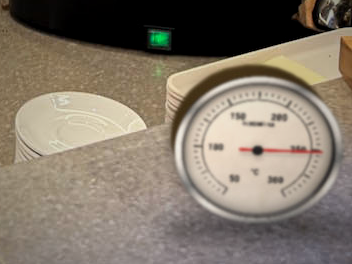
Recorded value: **250** °C
